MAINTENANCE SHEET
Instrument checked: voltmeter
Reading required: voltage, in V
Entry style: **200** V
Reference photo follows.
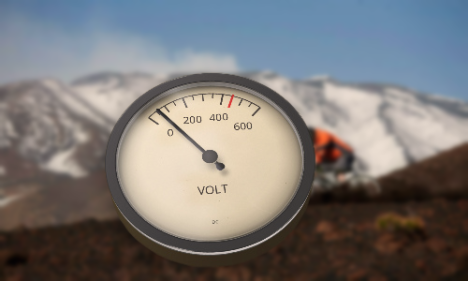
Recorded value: **50** V
